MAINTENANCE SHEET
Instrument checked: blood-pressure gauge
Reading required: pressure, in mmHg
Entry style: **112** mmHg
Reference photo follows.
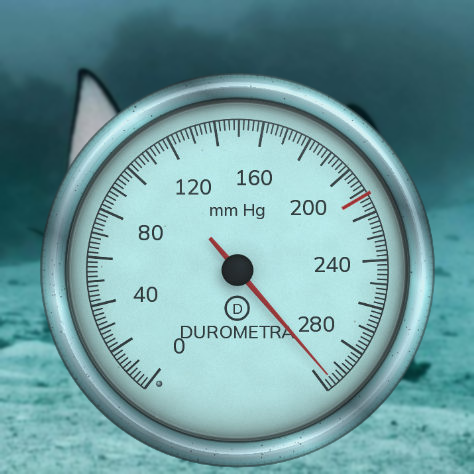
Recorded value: **296** mmHg
